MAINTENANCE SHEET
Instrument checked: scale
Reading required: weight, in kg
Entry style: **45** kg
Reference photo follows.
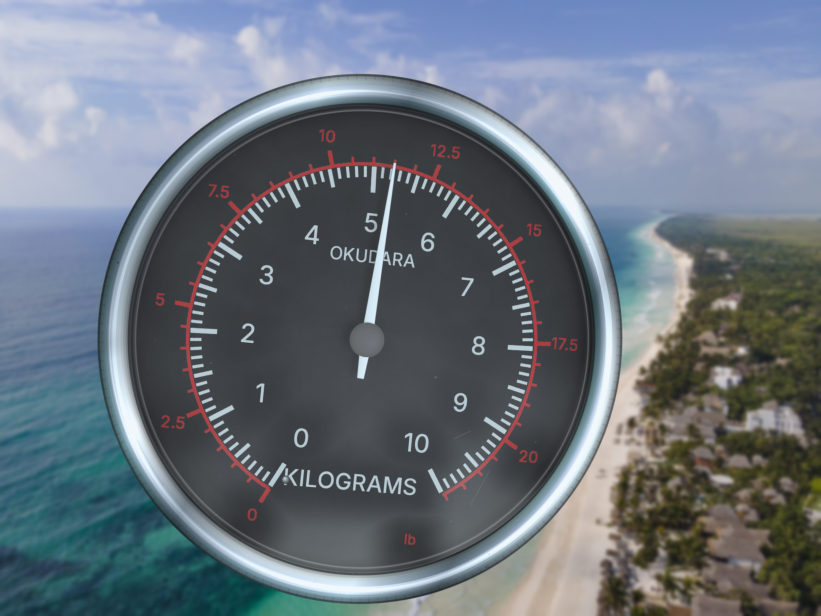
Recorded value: **5.2** kg
